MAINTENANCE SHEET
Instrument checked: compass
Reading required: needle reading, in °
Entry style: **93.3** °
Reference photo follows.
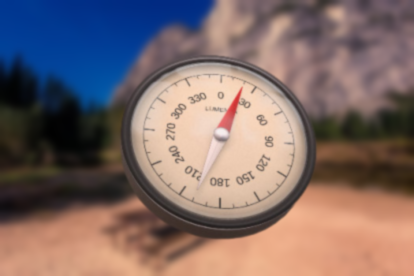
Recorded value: **20** °
